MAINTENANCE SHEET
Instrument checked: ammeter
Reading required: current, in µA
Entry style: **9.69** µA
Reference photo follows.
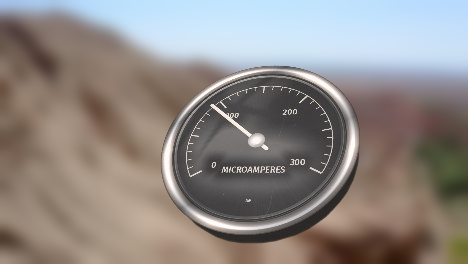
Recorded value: **90** µA
